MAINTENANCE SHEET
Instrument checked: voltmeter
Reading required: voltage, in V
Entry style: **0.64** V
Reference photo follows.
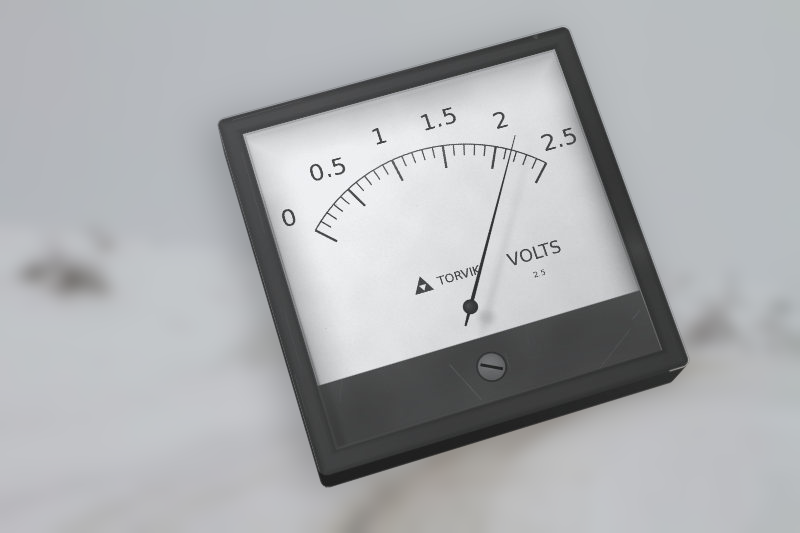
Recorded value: **2.15** V
